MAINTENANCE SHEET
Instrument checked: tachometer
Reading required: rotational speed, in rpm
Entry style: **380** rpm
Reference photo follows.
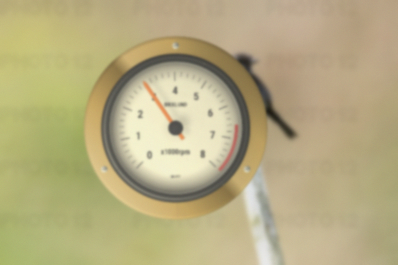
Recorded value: **3000** rpm
